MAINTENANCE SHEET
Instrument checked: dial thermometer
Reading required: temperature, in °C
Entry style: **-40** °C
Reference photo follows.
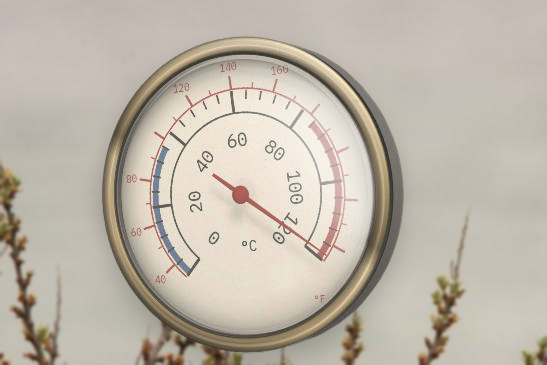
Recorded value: **118** °C
